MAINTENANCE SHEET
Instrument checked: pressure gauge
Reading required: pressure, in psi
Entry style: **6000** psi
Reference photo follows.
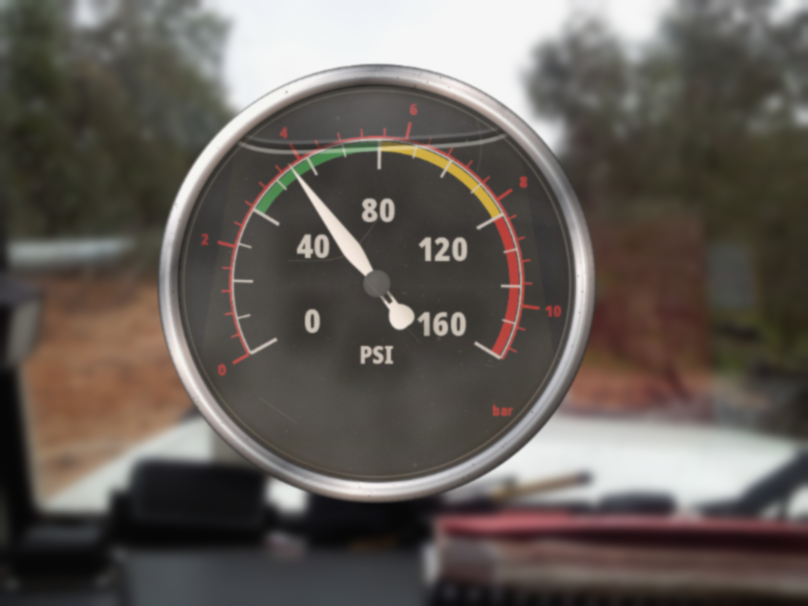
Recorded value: **55** psi
